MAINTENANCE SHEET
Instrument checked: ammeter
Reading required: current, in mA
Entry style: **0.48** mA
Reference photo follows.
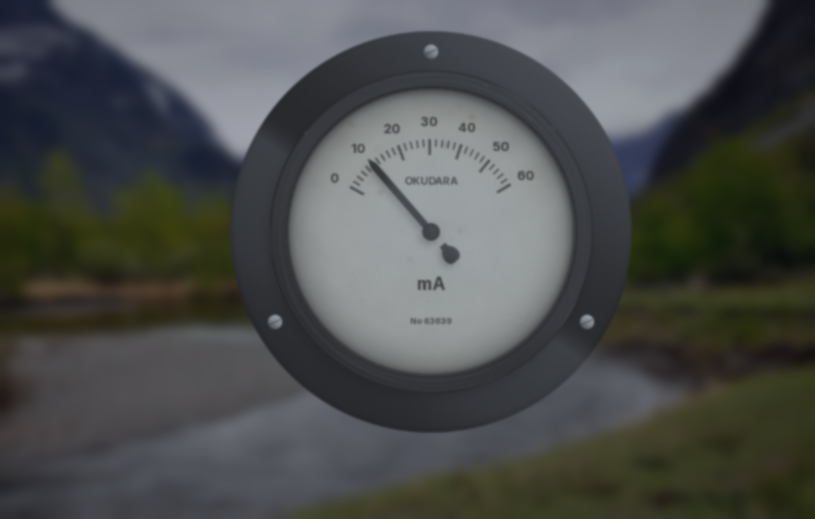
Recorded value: **10** mA
